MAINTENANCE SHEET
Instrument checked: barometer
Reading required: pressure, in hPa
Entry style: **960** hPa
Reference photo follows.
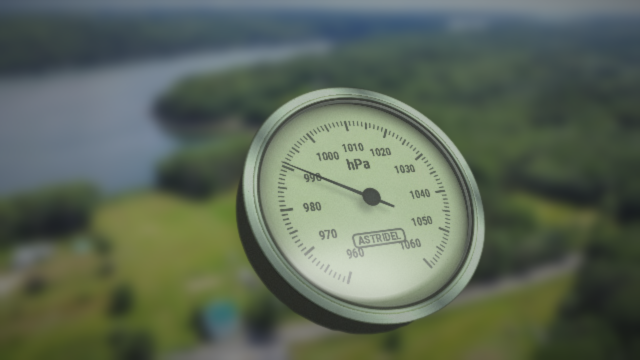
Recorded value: **990** hPa
